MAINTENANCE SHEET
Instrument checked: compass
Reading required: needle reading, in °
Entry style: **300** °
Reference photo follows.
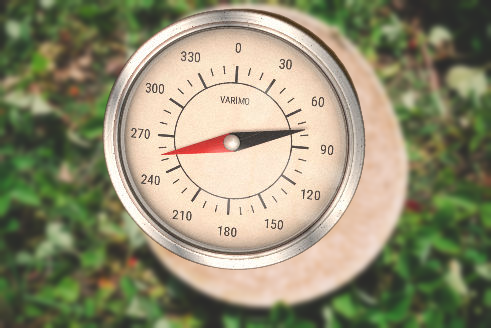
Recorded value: **255** °
